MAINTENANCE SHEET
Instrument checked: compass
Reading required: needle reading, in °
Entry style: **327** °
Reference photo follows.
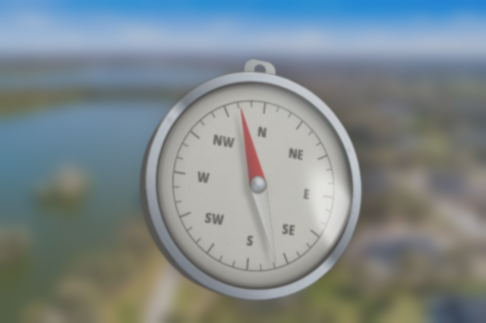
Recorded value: **340** °
